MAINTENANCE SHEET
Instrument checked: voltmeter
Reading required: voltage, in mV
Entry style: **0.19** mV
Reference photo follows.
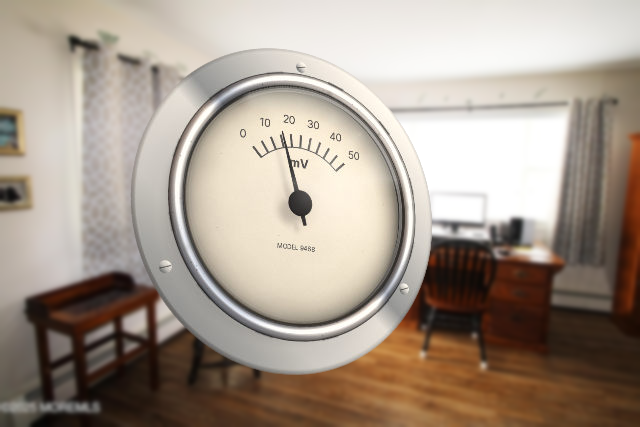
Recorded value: **15** mV
